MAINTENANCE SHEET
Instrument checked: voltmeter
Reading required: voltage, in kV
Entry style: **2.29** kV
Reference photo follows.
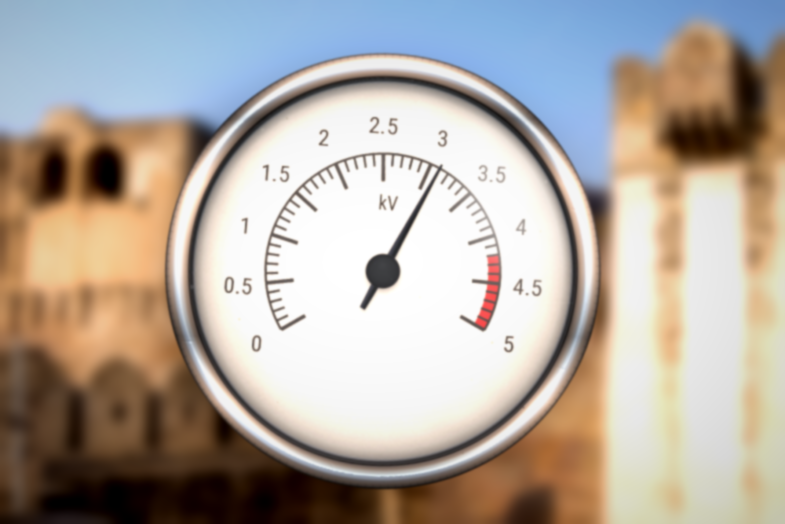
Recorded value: **3.1** kV
